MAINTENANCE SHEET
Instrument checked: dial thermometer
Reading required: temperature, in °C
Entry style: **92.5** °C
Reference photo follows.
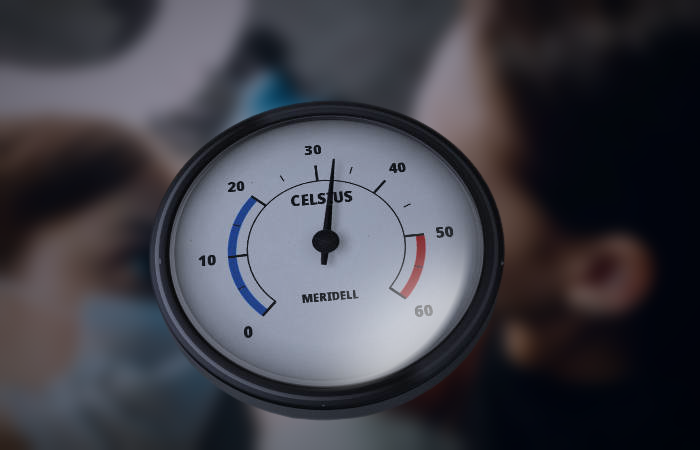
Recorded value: **32.5** °C
